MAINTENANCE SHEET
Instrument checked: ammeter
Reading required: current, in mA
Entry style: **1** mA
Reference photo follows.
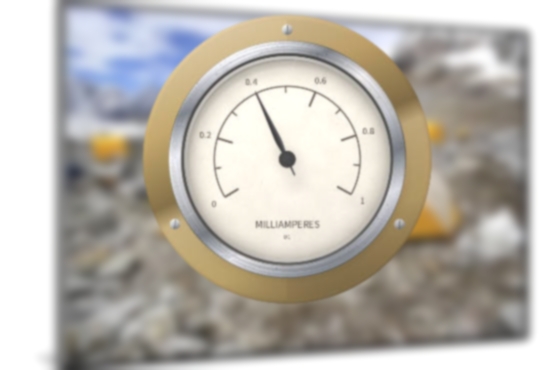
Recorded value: **0.4** mA
